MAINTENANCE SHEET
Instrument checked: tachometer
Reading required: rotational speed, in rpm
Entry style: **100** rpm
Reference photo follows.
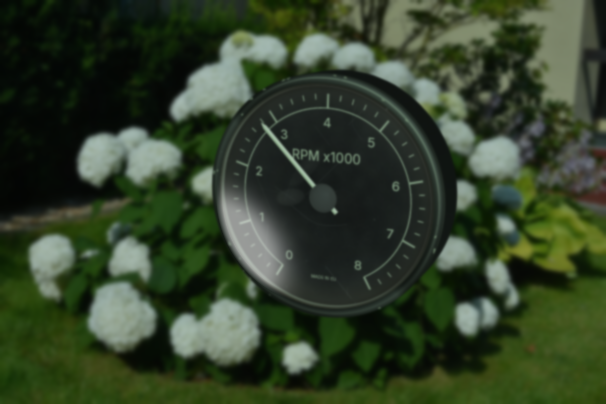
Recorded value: **2800** rpm
